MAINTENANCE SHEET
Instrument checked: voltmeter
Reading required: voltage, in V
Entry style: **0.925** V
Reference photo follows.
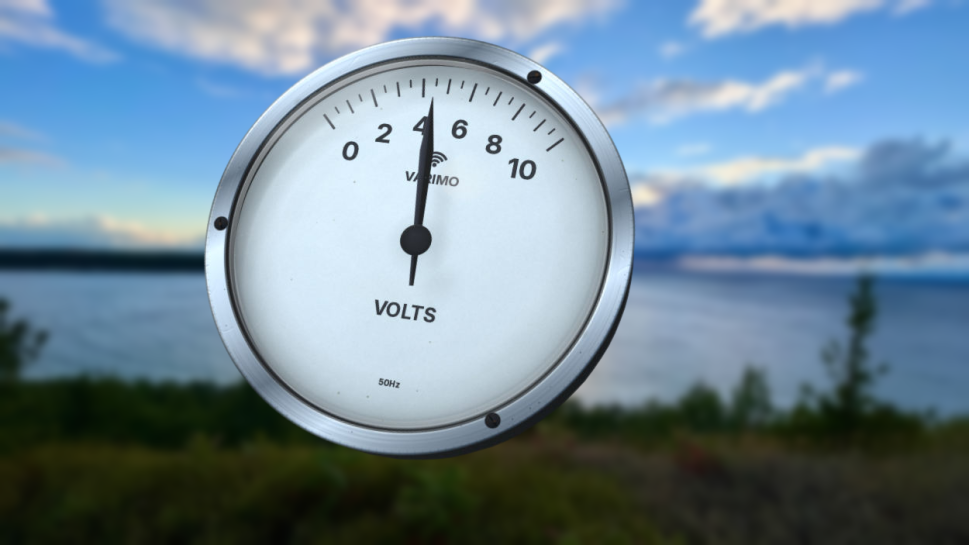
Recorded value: **4.5** V
